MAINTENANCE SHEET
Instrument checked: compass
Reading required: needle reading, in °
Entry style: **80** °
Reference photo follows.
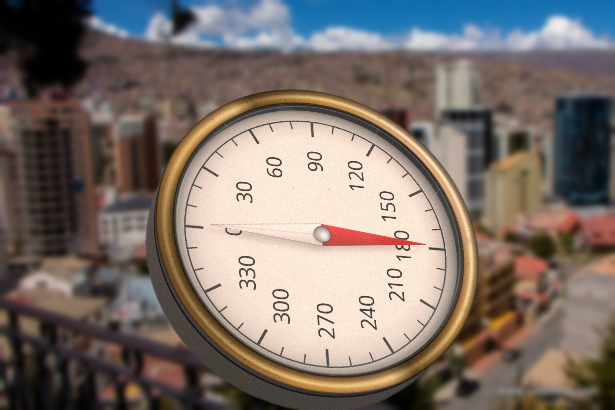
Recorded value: **180** °
